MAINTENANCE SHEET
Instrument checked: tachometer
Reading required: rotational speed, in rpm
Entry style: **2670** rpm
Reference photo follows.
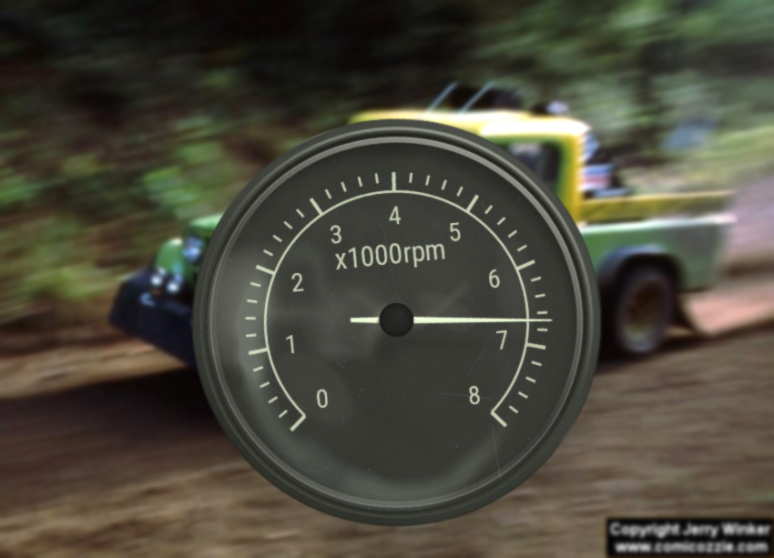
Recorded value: **6700** rpm
